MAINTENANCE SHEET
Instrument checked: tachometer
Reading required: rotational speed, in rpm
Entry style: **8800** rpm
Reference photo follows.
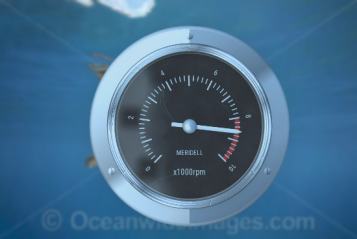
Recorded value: **8600** rpm
